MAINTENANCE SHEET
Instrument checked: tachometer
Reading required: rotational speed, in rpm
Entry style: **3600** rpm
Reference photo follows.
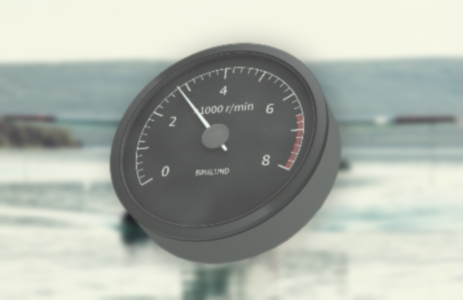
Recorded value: **2800** rpm
